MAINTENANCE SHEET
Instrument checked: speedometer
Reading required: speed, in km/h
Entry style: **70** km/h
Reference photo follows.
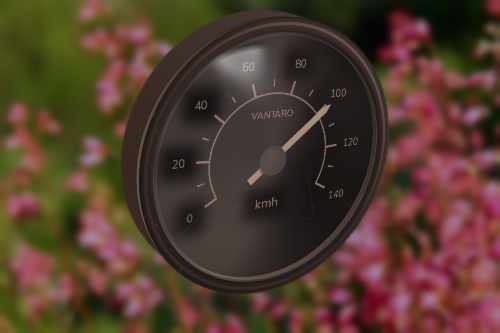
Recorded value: **100** km/h
